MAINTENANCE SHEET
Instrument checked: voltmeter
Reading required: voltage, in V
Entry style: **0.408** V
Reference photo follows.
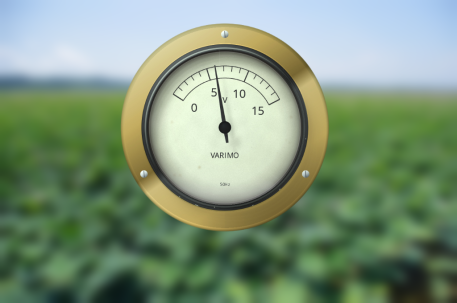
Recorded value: **6** V
